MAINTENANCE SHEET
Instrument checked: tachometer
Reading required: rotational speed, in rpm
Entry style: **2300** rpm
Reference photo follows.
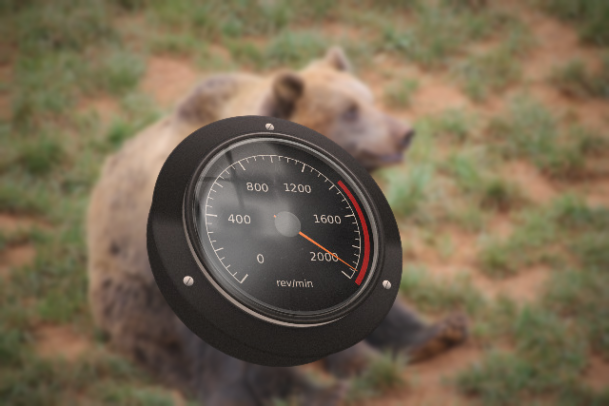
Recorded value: **1950** rpm
